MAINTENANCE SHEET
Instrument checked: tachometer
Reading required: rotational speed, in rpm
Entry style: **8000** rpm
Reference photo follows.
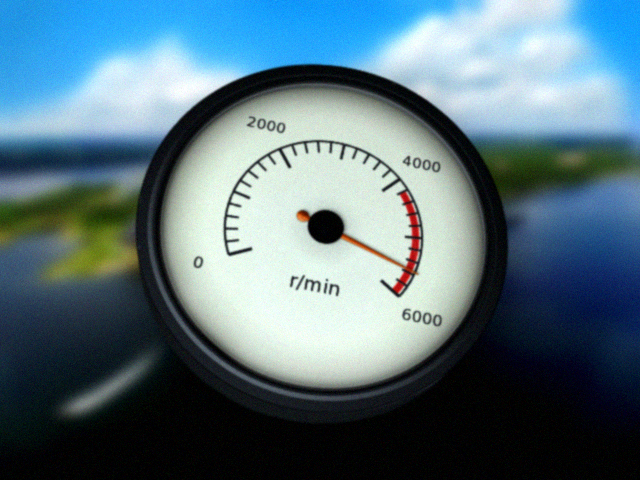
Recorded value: **5600** rpm
